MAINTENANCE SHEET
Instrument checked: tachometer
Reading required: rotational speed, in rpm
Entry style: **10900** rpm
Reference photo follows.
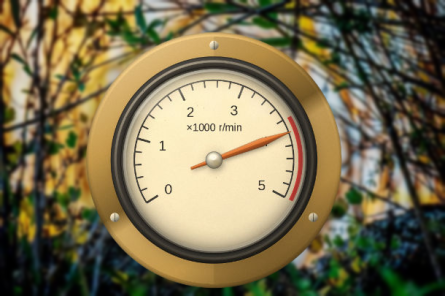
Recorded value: **4000** rpm
